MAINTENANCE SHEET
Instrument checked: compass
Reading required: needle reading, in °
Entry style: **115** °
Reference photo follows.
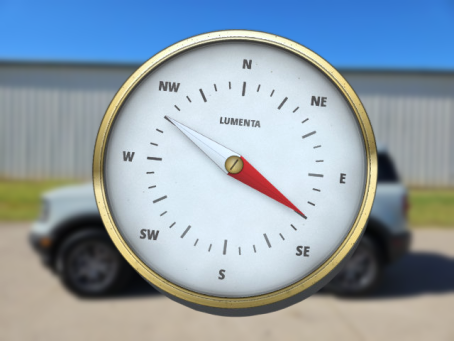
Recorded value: **120** °
